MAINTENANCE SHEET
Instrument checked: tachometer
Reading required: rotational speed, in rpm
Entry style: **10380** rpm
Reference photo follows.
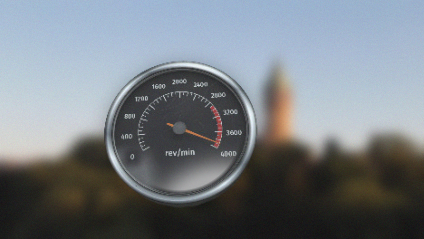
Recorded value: **3900** rpm
